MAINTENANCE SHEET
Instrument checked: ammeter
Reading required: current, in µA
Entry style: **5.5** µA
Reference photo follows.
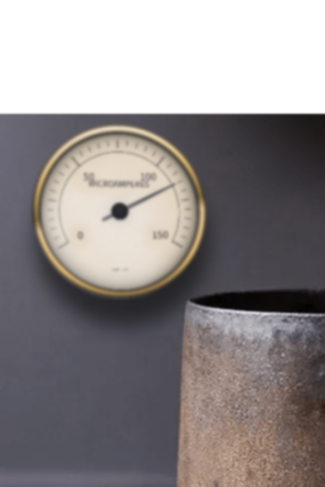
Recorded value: **115** µA
